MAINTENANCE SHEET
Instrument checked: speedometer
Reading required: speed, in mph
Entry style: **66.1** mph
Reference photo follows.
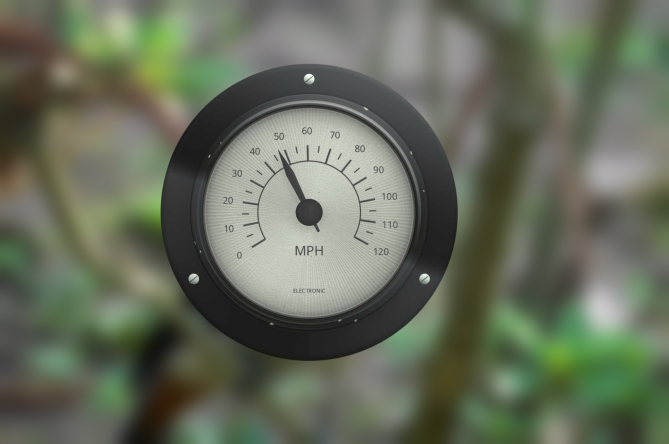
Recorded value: **47.5** mph
